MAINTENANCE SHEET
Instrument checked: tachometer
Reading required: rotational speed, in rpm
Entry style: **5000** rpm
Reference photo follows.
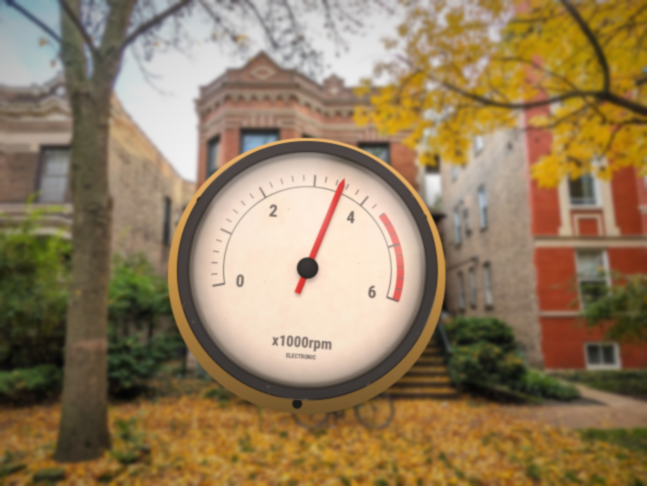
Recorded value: **3500** rpm
